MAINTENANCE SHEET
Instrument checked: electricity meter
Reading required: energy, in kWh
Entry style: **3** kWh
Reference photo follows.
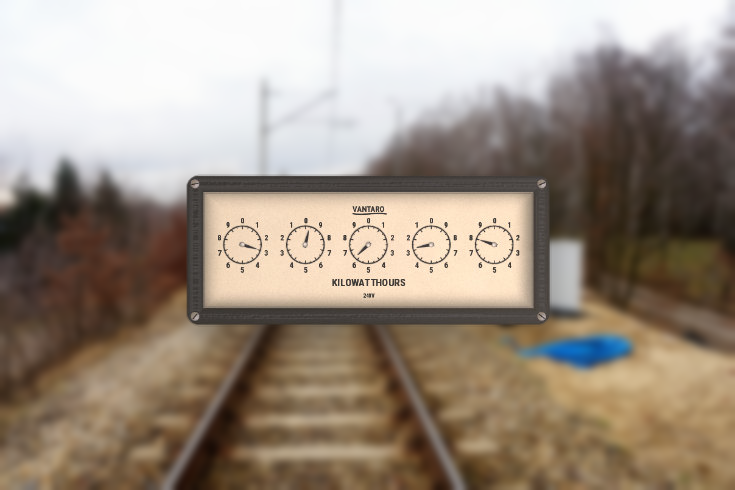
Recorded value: **29628** kWh
